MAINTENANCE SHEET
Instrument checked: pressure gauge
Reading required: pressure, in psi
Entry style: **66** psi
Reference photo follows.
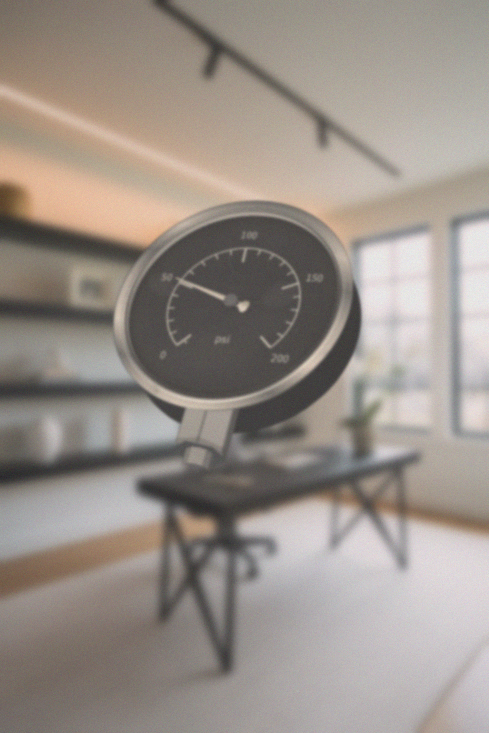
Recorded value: **50** psi
